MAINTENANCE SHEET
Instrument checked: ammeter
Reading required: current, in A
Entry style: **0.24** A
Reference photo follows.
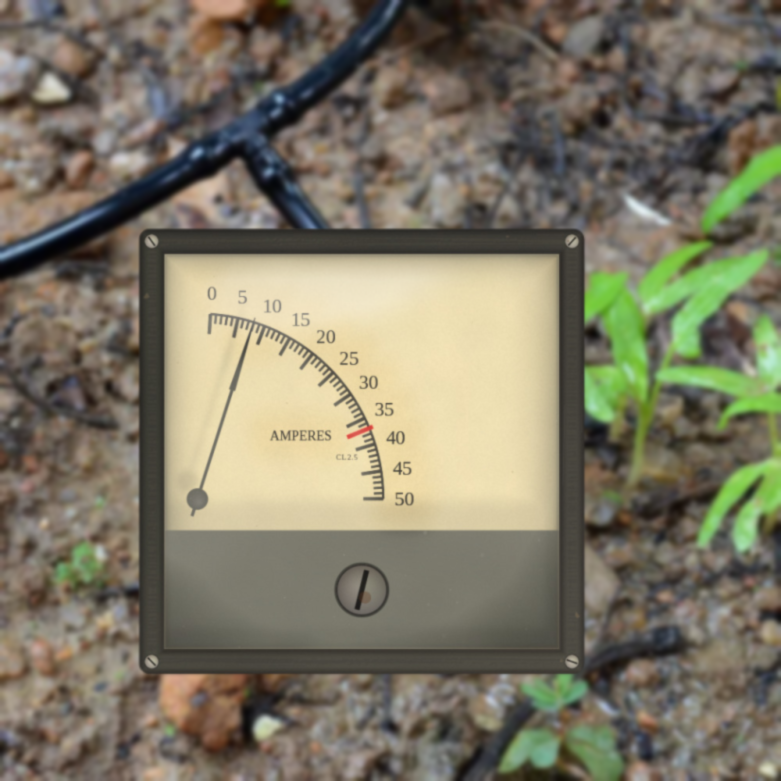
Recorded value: **8** A
